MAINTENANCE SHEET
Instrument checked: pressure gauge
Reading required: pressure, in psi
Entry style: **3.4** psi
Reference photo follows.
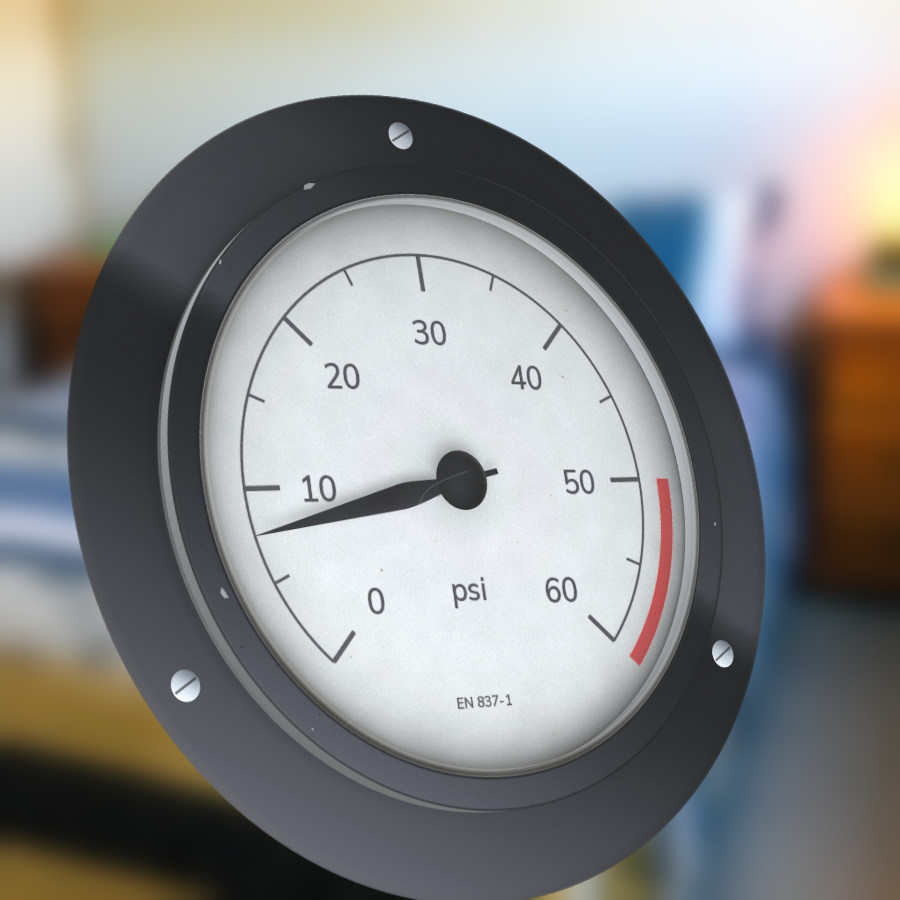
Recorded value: **7.5** psi
